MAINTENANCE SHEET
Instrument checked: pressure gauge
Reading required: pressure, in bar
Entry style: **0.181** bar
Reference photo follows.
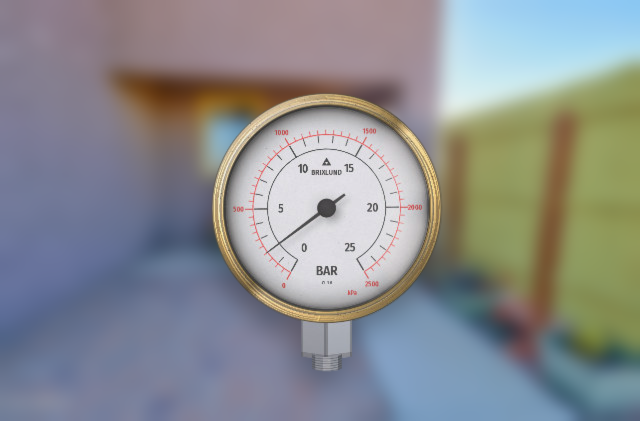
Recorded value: **2** bar
